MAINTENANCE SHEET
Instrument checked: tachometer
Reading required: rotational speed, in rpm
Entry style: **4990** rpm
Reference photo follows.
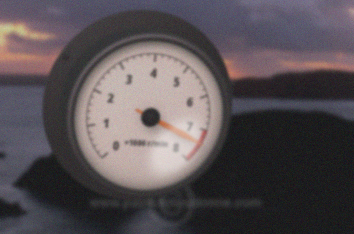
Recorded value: **7400** rpm
